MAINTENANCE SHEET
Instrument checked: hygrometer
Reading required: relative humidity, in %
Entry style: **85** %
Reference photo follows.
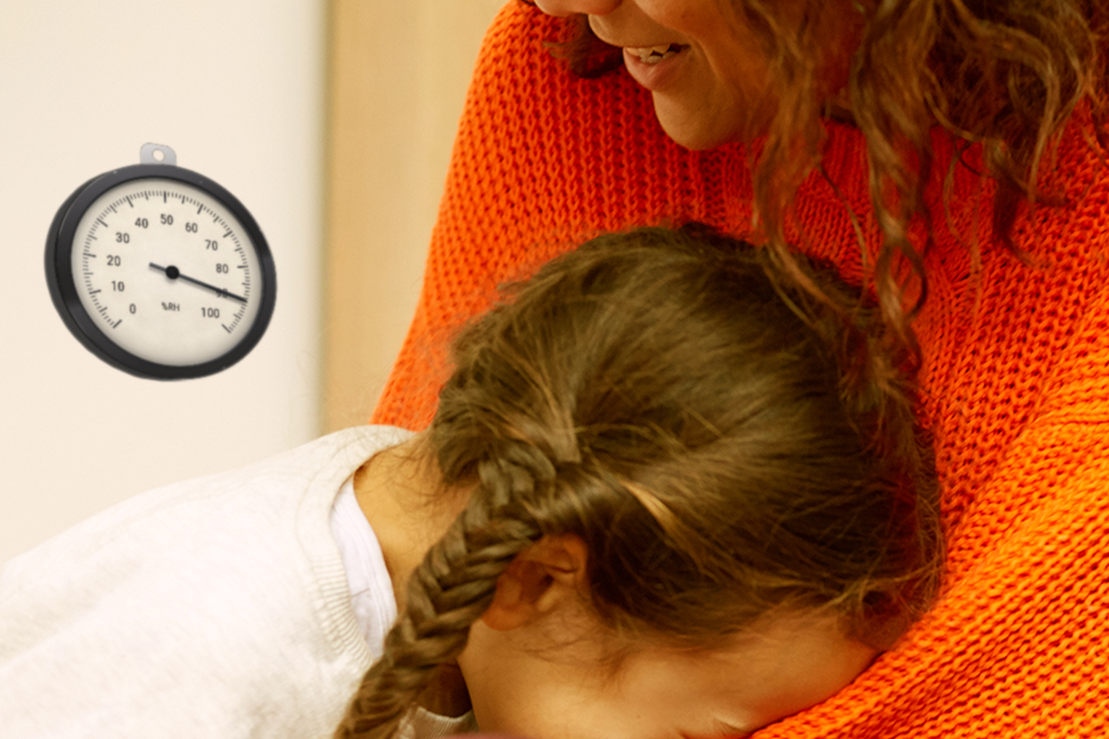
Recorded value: **90** %
